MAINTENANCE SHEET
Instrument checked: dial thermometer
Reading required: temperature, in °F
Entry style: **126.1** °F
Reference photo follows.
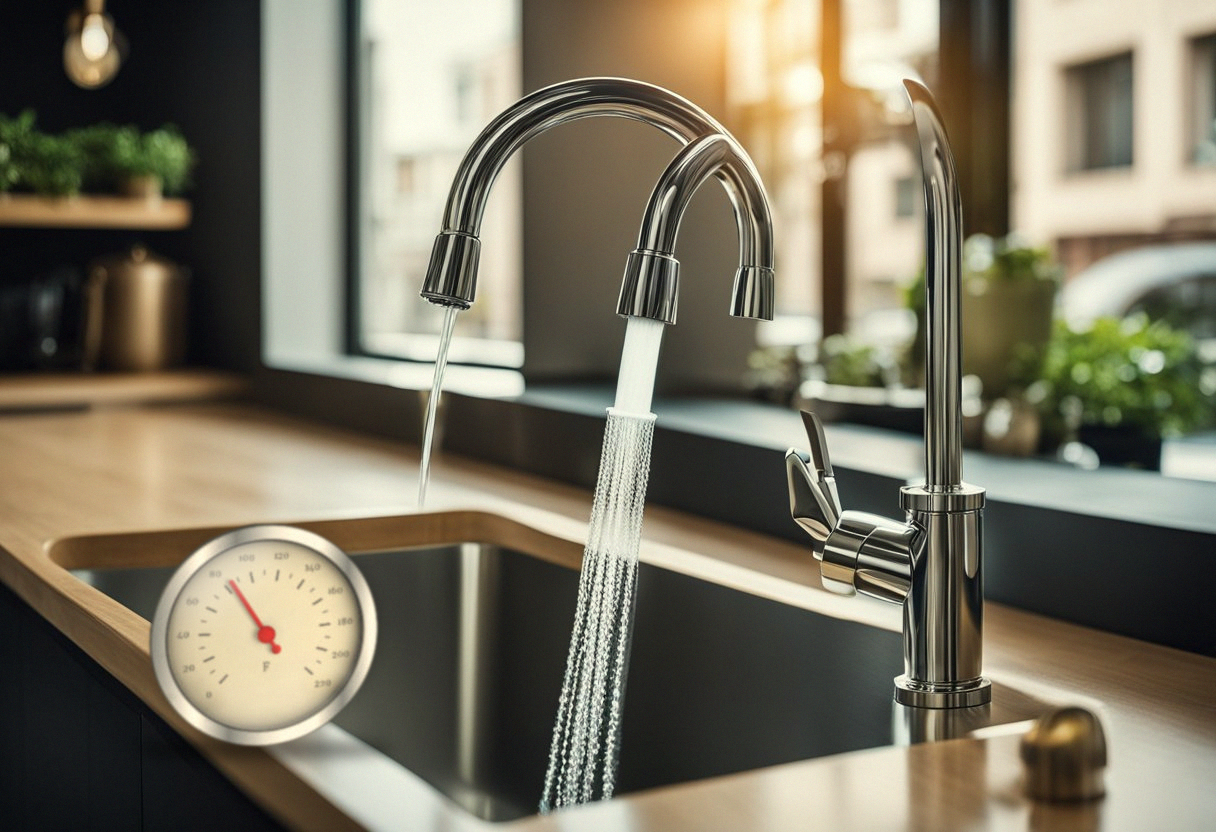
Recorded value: **85** °F
